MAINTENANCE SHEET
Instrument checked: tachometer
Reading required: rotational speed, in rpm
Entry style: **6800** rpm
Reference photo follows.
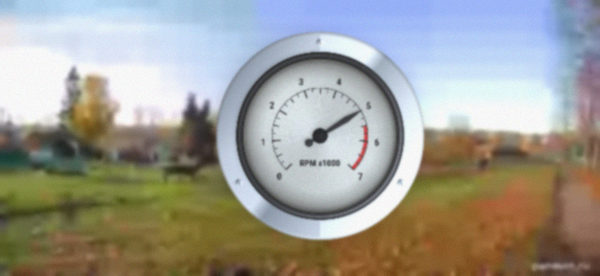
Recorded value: **5000** rpm
